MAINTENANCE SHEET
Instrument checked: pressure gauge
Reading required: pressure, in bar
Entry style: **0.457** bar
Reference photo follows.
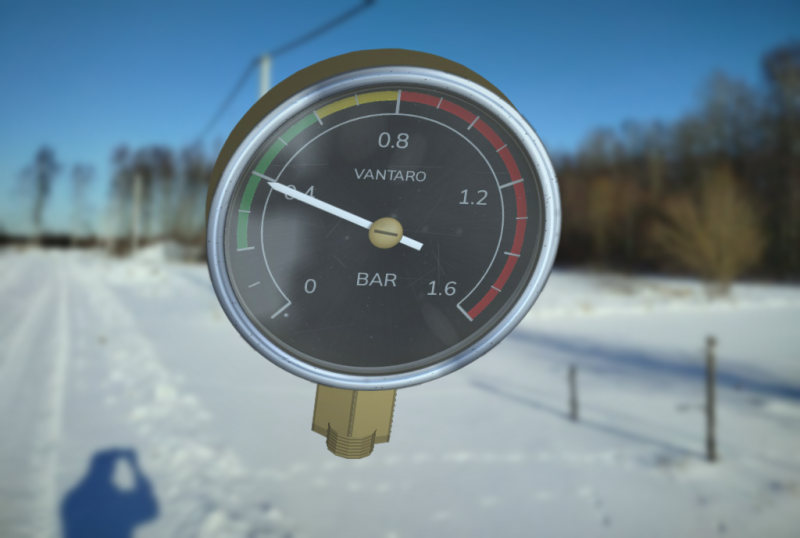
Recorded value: **0.4** bar
